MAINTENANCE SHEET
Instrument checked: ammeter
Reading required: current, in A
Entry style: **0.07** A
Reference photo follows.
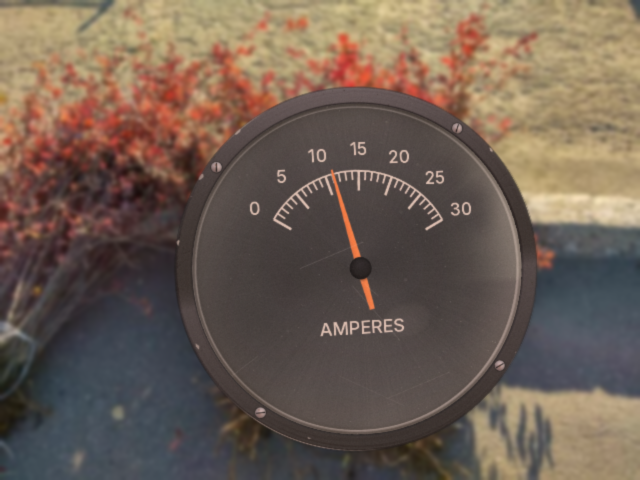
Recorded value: **11** A
